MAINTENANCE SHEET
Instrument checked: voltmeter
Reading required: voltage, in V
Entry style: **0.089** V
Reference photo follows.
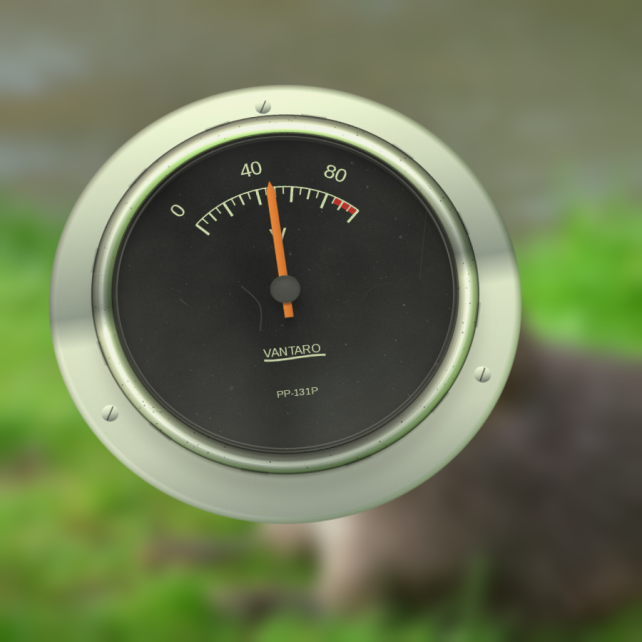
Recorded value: **47.5** V
